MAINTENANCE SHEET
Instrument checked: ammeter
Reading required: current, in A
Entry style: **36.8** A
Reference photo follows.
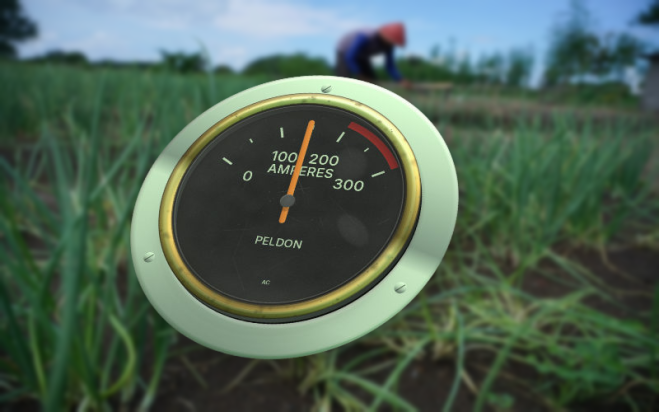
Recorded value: **150** A
